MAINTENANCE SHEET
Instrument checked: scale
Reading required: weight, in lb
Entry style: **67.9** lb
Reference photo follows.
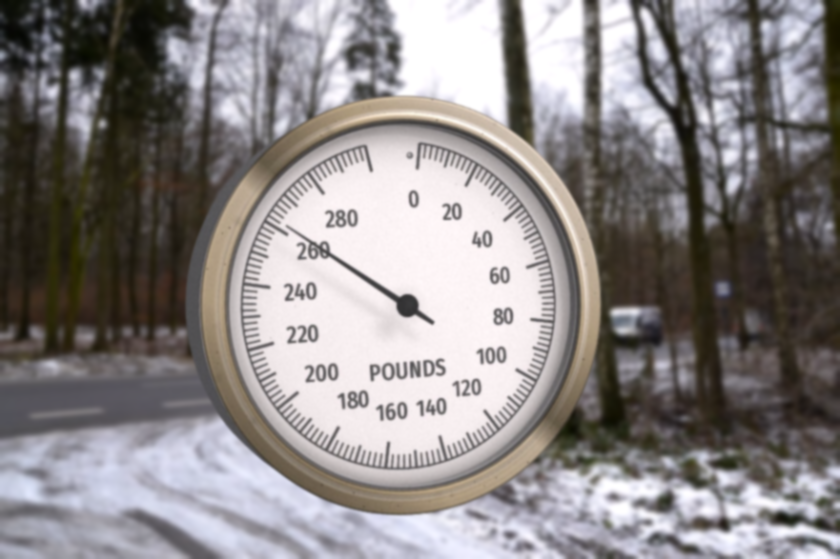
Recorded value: **262** lb
